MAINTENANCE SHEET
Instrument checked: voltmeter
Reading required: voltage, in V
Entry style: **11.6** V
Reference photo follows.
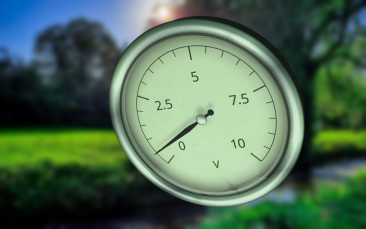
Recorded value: **0.5** V
